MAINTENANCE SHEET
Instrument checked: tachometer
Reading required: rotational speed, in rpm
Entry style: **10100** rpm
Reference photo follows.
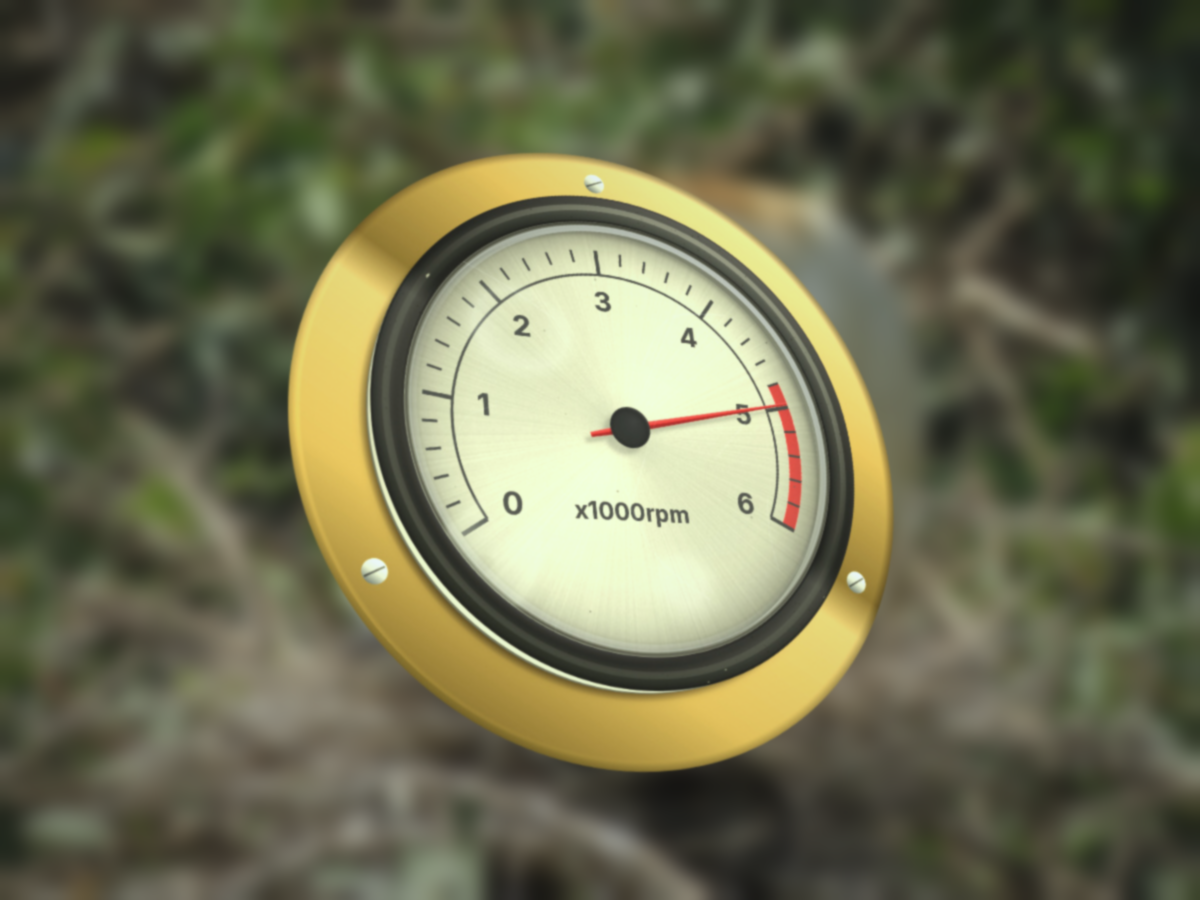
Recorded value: **5000** rpm
